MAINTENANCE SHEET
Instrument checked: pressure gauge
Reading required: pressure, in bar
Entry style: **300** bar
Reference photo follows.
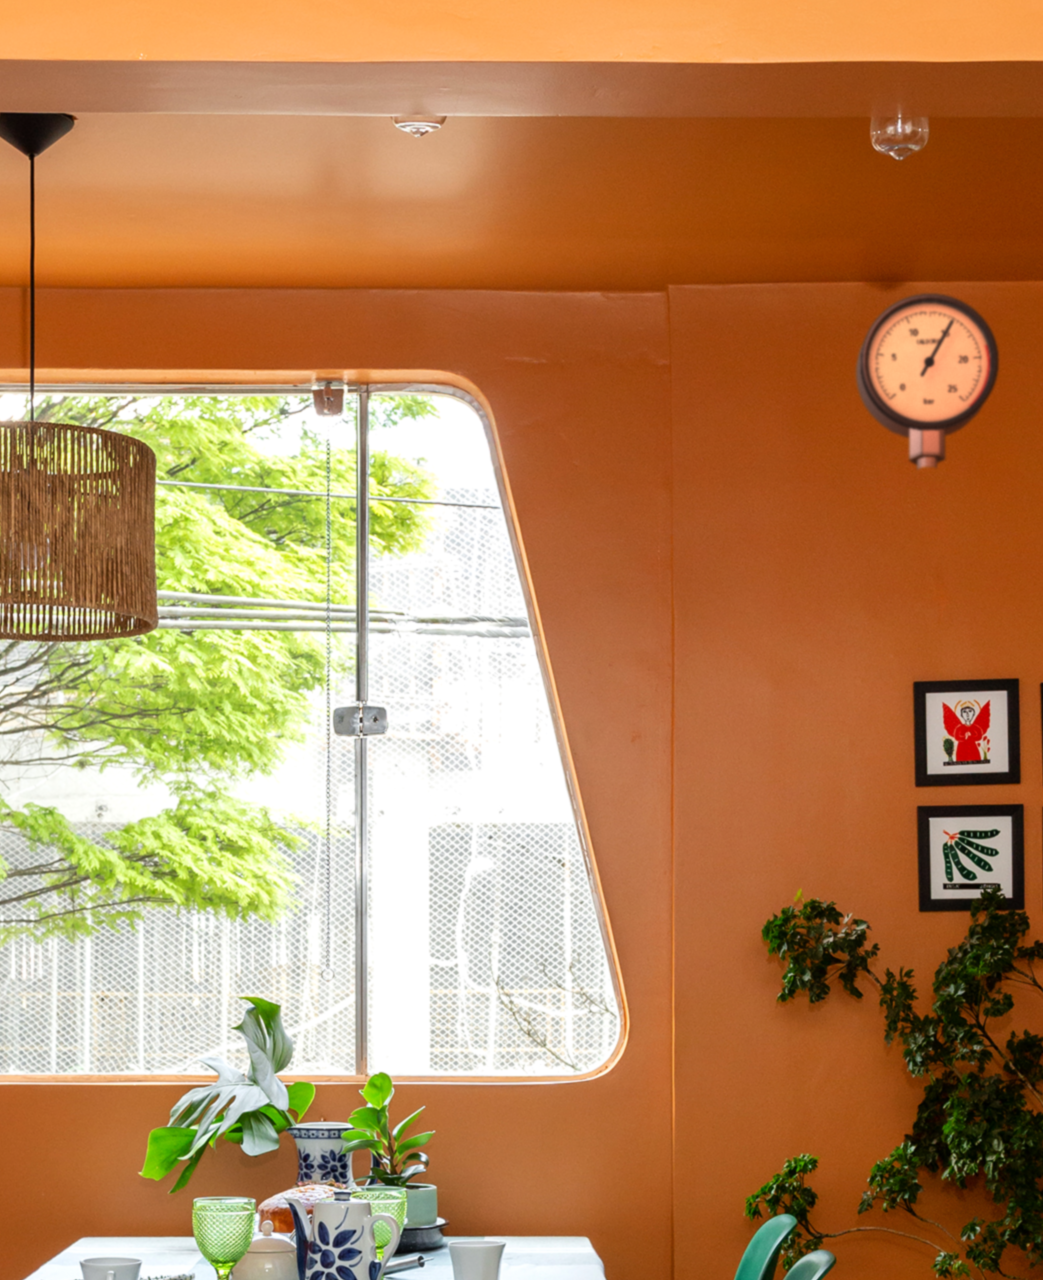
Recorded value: **15** bar
